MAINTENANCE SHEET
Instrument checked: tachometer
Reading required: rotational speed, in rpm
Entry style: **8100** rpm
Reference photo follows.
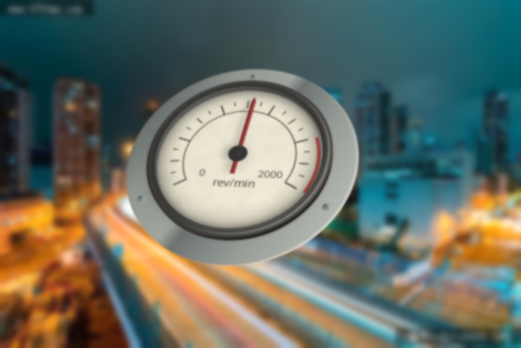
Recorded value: **1050** rpm
